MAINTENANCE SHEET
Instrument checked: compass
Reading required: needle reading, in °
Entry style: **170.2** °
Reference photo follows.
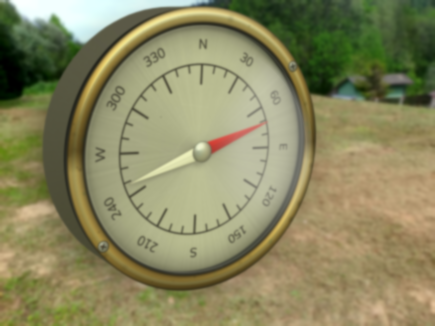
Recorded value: **70** °
